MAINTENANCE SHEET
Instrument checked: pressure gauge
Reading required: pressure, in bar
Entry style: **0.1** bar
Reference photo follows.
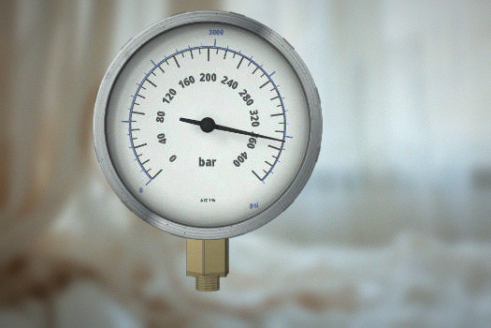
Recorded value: **350** bar
